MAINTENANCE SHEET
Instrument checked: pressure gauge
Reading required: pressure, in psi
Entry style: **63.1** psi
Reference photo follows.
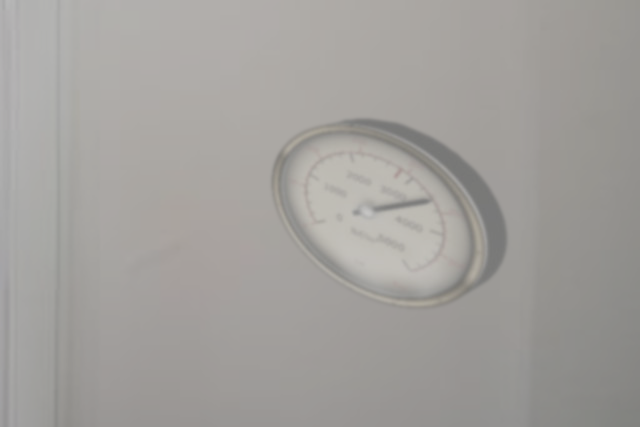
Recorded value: **3400** psi
